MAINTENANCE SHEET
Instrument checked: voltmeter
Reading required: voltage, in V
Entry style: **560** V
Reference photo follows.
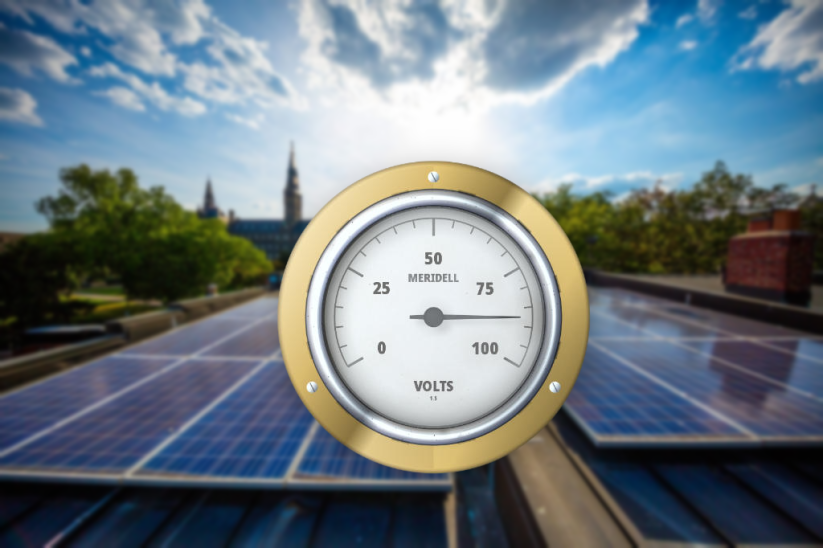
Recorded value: **87.5** V
